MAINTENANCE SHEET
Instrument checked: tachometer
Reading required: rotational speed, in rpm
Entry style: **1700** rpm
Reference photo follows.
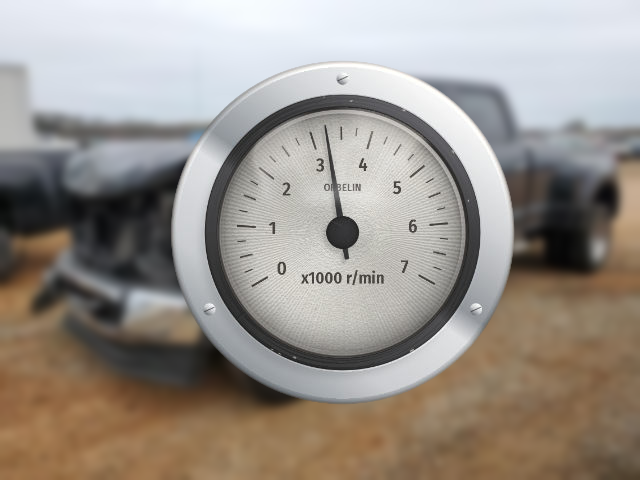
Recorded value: **3250** rpm
